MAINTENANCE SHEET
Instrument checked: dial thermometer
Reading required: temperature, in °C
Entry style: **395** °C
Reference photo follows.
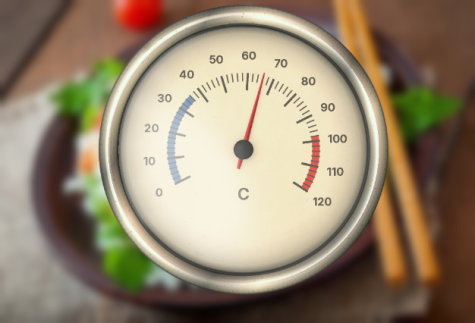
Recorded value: **66** °C
